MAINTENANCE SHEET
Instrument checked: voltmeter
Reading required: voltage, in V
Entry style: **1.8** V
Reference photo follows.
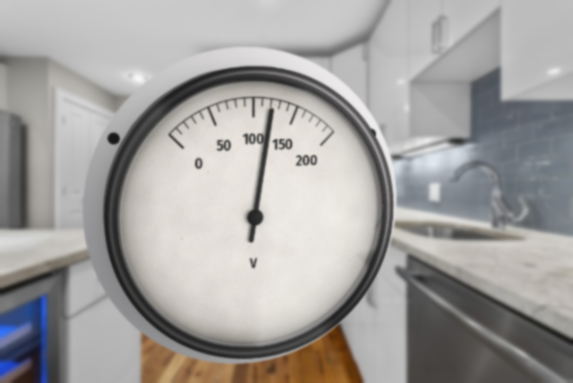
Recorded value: **120** V
